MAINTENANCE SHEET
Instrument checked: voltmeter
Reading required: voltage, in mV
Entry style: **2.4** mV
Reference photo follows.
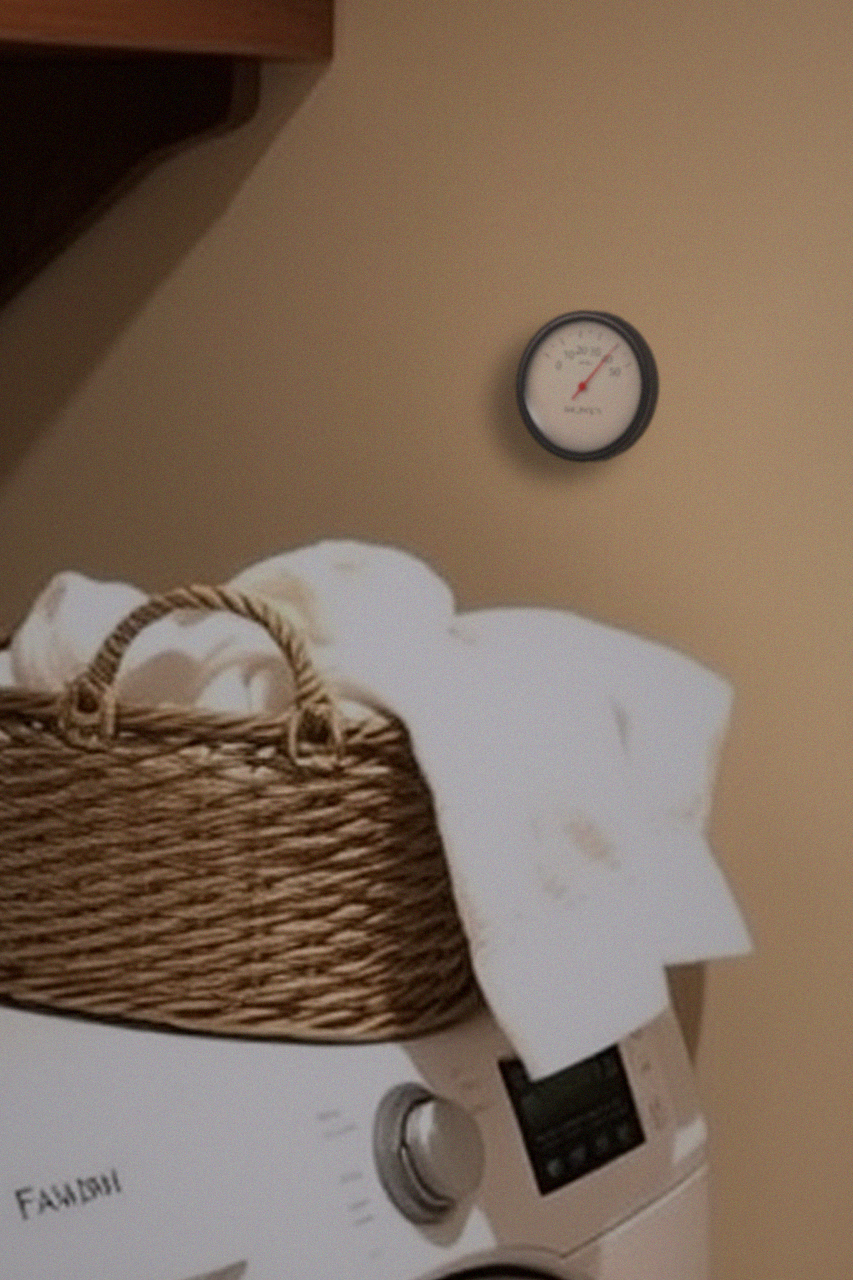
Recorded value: **40** mV
